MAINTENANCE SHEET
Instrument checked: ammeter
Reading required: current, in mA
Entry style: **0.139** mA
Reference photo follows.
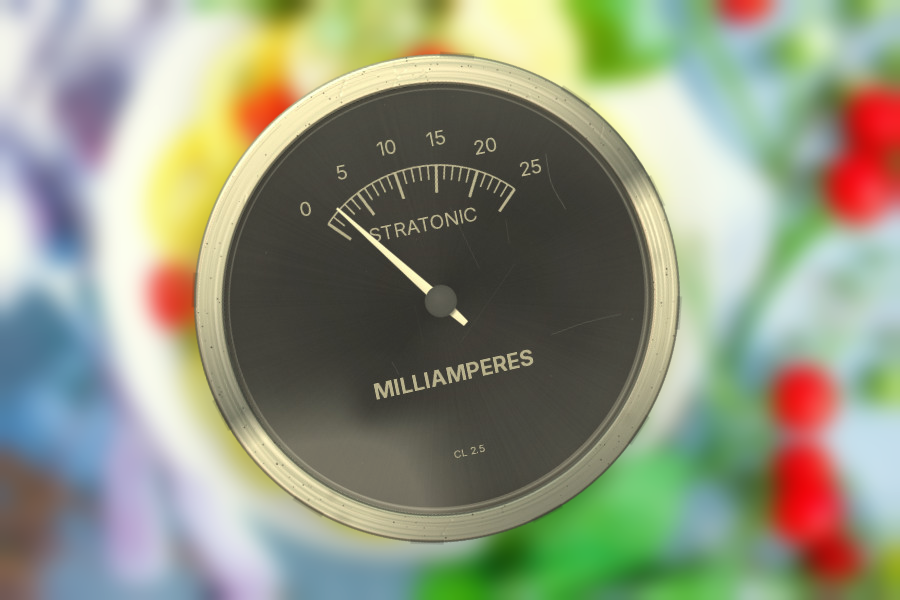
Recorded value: **2** mA
